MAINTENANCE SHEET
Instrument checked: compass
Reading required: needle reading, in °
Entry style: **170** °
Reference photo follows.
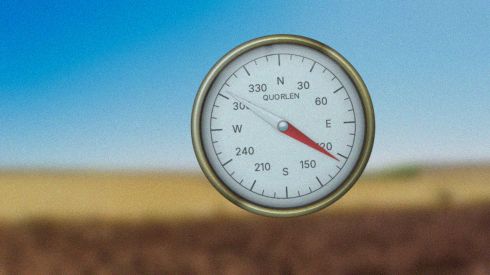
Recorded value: **125** °
